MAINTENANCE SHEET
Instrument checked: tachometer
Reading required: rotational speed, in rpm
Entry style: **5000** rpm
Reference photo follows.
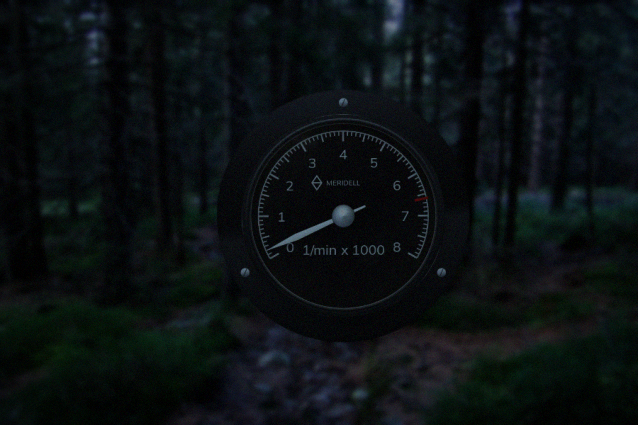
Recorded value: **200** rpm
